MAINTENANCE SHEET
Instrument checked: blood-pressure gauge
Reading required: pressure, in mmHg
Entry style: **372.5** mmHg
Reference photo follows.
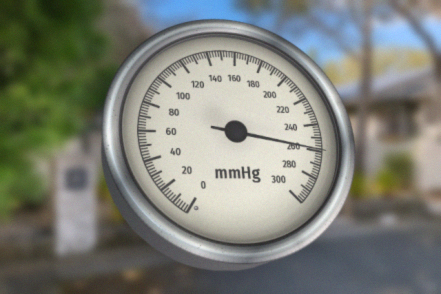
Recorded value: **260** mmHg
